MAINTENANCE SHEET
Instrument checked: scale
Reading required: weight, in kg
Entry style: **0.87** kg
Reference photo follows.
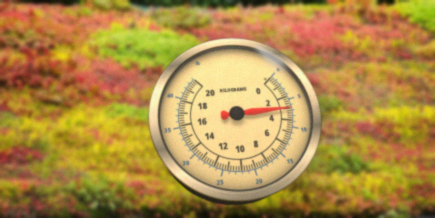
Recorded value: **3** kg
